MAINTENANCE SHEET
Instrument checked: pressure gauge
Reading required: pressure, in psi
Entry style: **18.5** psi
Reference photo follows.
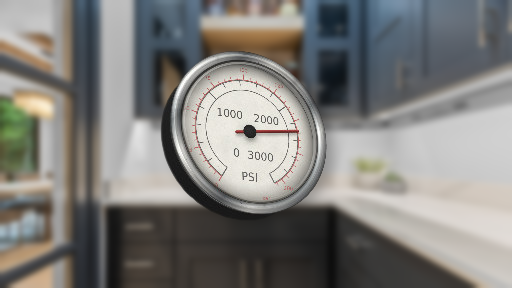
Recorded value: **2300** psi
